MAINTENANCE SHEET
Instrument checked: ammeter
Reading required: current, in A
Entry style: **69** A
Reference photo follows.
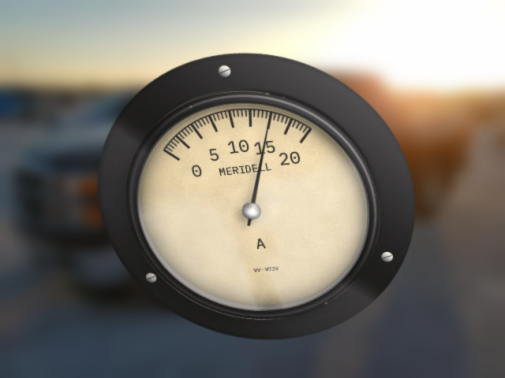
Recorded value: **15** A
